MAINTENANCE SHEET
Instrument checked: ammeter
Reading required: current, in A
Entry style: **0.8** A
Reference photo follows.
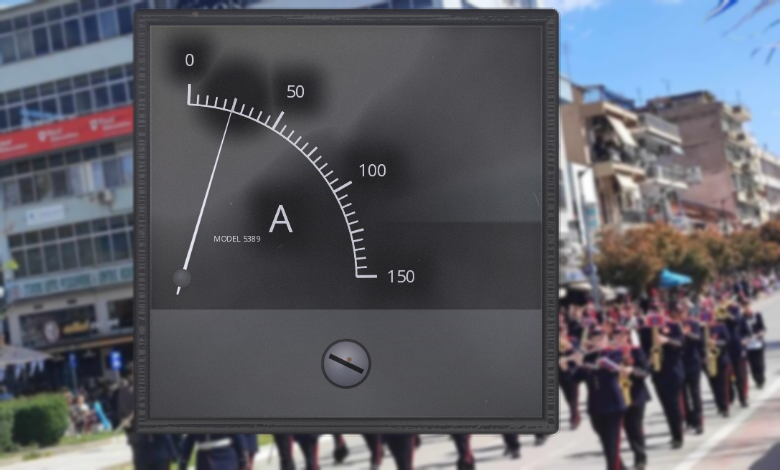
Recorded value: **25** A
